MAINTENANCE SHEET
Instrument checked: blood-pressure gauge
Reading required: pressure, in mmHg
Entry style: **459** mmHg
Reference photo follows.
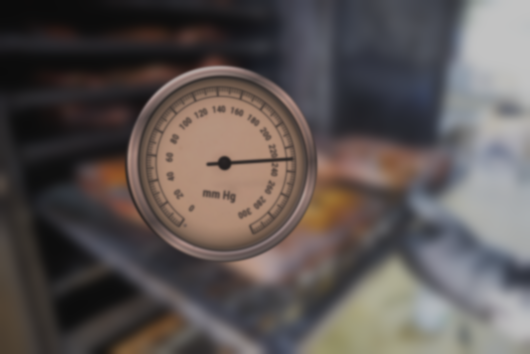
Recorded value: **230** mmHg
